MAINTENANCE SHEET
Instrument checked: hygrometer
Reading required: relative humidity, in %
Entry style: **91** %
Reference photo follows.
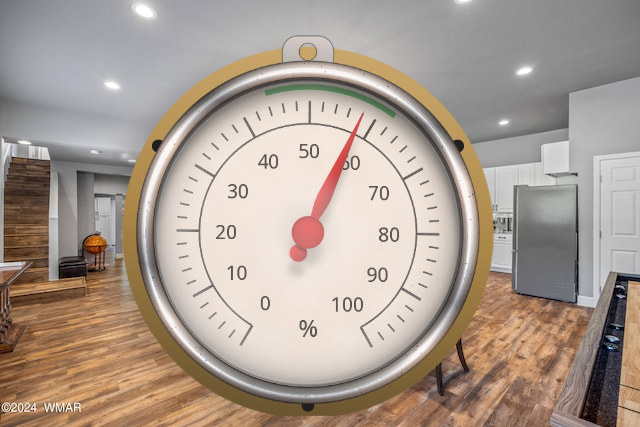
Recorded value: **58** %
